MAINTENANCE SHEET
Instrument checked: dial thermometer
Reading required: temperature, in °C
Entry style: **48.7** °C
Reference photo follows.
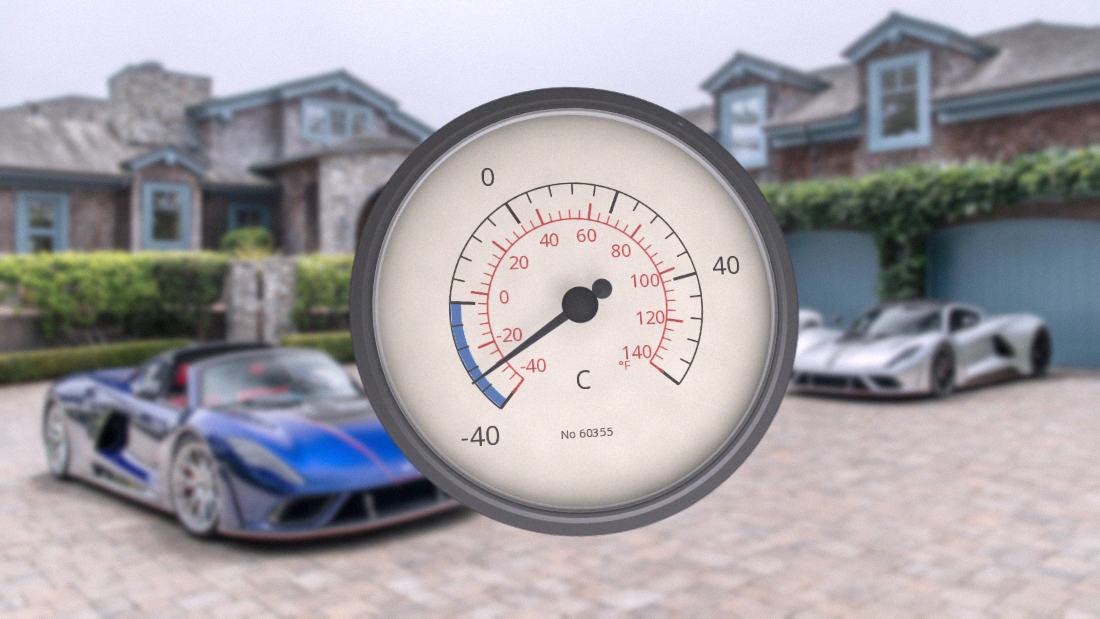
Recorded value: **-34** °C
